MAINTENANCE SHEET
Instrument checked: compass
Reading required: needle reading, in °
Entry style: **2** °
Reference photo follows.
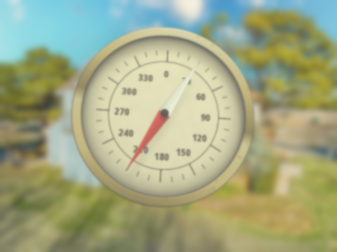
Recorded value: **210** °
